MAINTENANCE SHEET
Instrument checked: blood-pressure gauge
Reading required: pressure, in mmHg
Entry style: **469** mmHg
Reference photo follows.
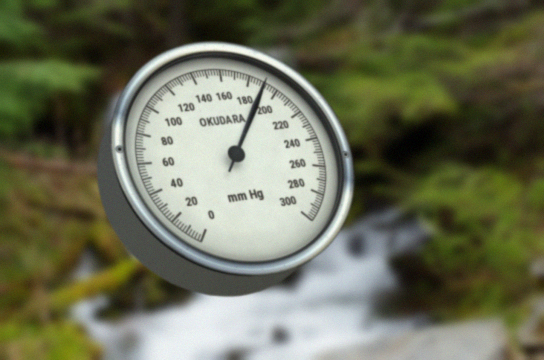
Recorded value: **190** mmHg
